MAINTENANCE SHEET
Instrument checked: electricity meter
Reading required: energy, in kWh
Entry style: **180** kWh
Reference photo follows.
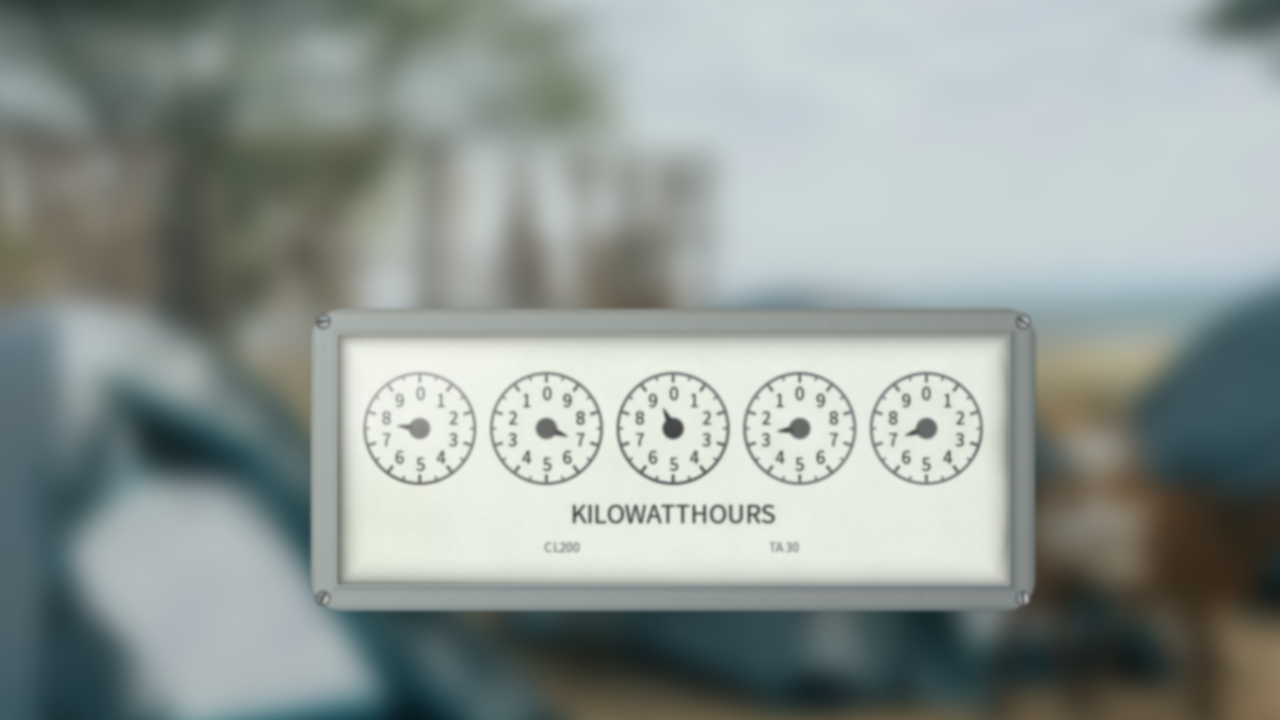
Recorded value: **76927** kWh
